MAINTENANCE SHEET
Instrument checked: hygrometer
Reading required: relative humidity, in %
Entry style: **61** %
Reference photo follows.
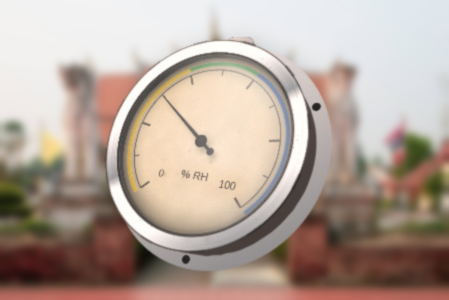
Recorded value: **30** %
